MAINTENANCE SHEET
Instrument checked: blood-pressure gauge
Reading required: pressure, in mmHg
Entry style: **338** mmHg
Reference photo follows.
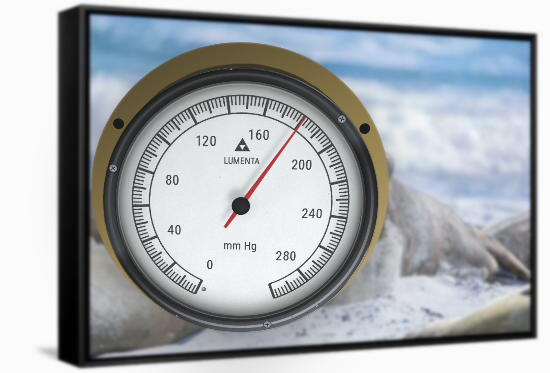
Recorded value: **180** mmHg
